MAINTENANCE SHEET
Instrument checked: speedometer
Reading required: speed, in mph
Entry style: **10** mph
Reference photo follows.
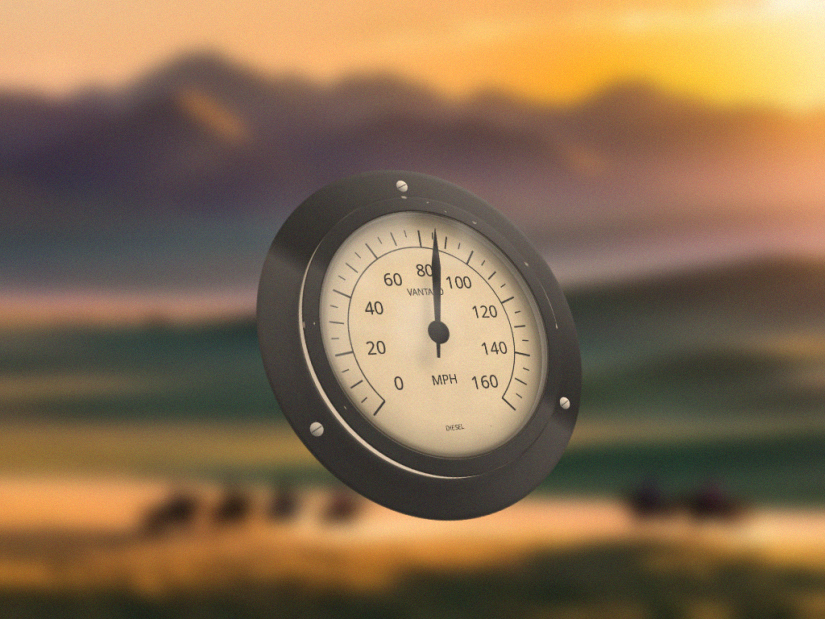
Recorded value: **85** mph
